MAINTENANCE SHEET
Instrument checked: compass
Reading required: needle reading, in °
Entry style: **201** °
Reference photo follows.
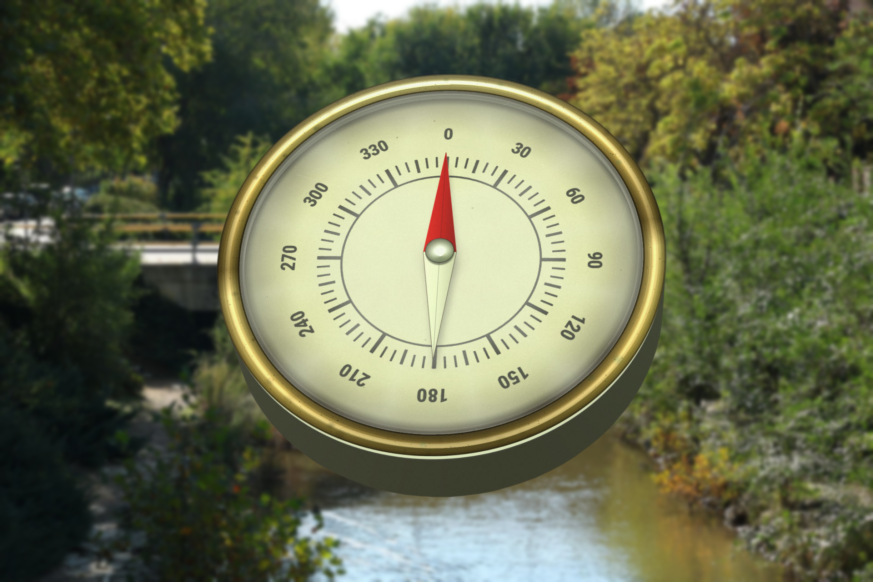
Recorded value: **0** °
